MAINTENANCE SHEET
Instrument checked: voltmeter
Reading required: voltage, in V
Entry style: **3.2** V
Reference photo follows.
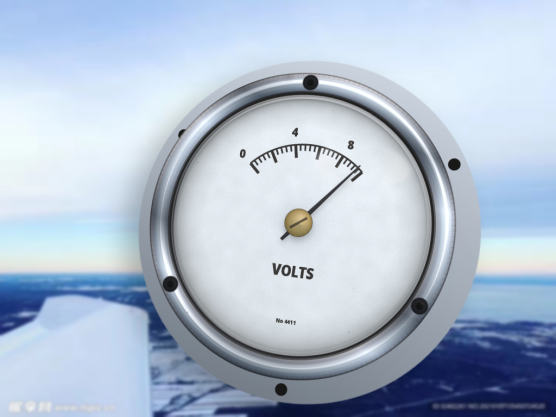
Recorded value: **9.6** V
